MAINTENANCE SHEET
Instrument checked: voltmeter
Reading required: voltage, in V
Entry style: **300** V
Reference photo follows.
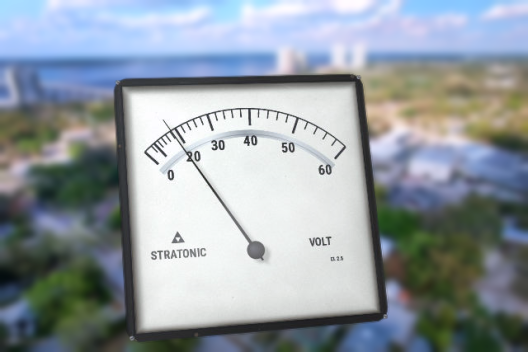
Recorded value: **18** V
